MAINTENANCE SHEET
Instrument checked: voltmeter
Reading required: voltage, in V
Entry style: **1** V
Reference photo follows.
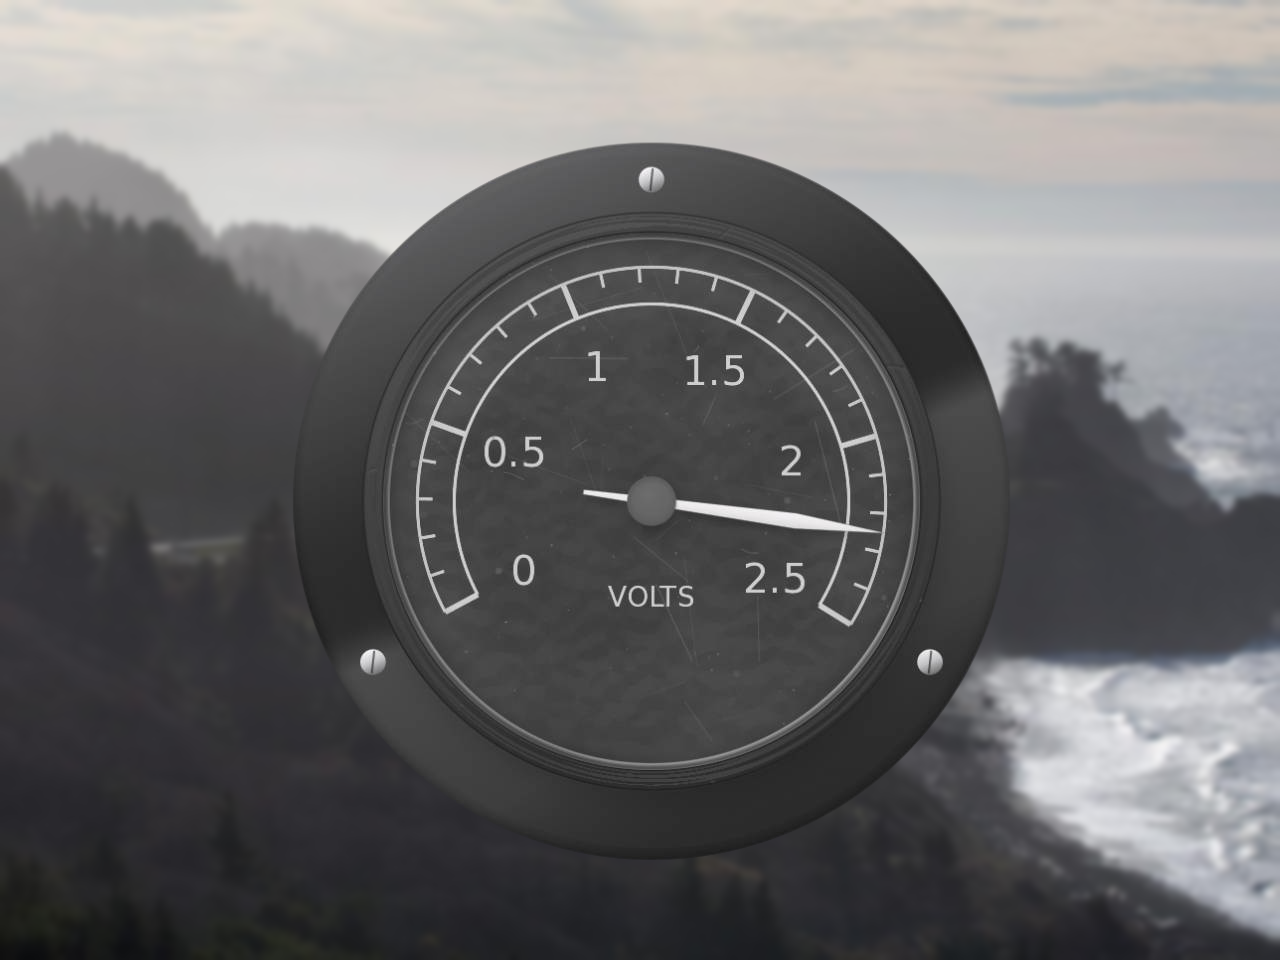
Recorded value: **2.25** V
